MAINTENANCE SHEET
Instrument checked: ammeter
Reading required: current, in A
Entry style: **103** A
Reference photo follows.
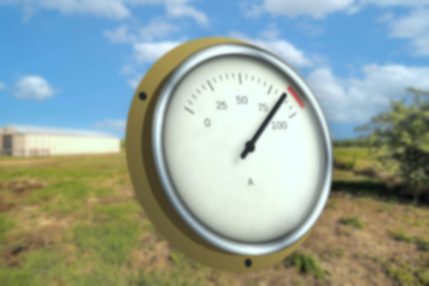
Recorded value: **85** A
